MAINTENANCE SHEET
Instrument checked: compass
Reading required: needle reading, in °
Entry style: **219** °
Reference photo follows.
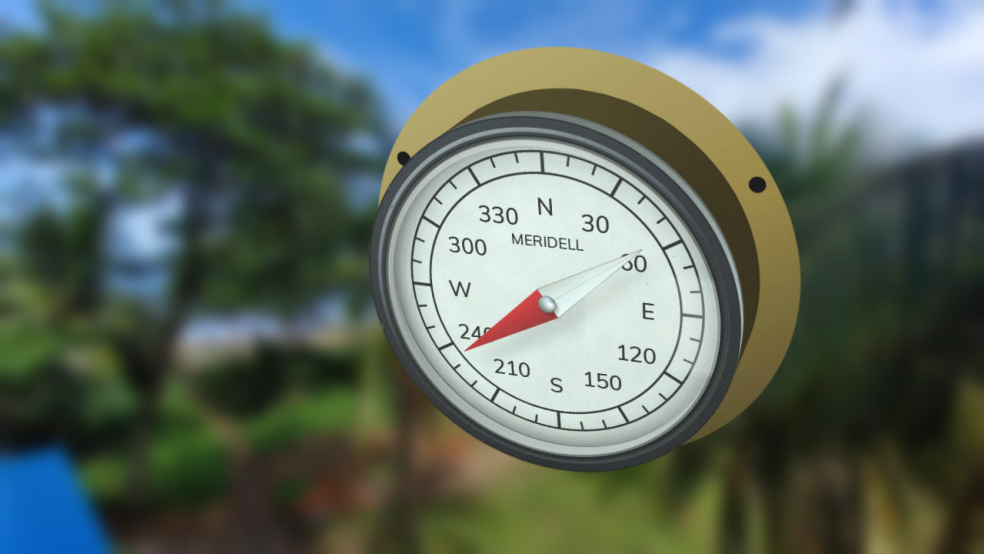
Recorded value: **235** °
